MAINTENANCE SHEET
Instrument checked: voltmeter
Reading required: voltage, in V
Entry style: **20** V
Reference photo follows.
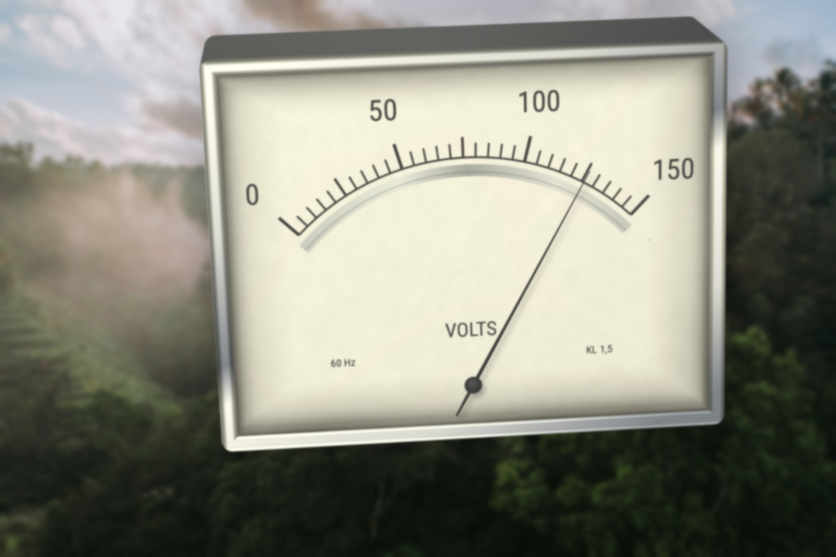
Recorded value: **125** V
